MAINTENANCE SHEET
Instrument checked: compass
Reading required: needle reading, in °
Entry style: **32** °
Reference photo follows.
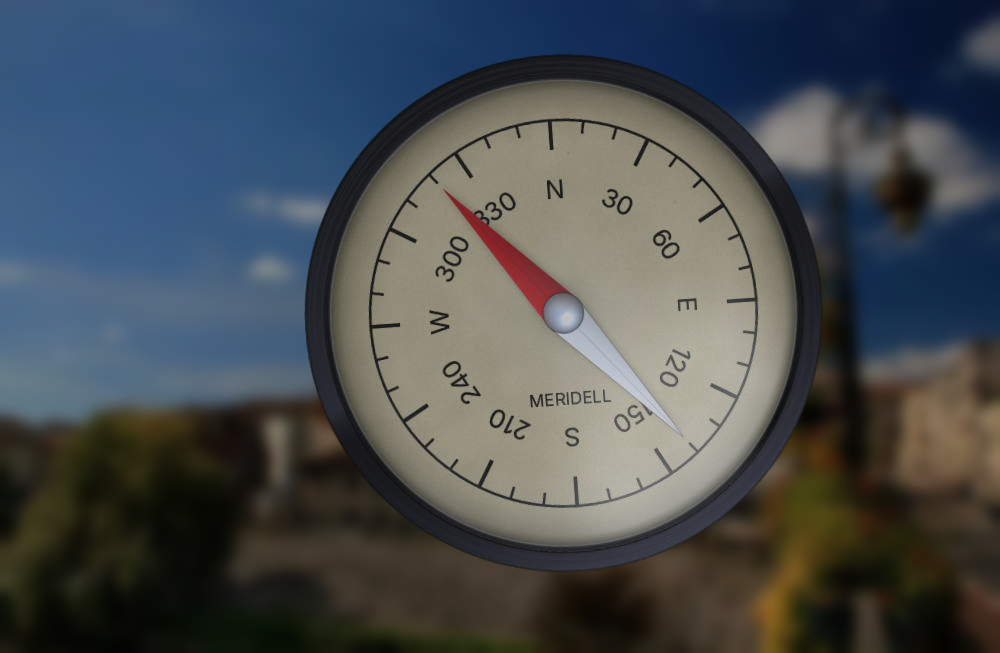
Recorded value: **320** °
